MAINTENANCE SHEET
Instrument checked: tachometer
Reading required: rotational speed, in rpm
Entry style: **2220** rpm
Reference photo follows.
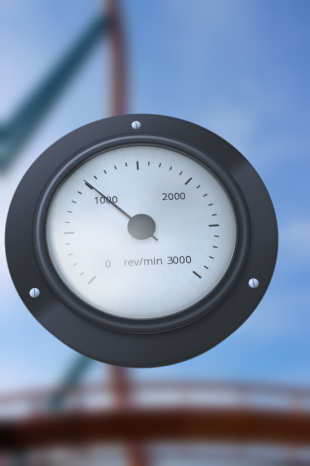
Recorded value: **1000** rpm
